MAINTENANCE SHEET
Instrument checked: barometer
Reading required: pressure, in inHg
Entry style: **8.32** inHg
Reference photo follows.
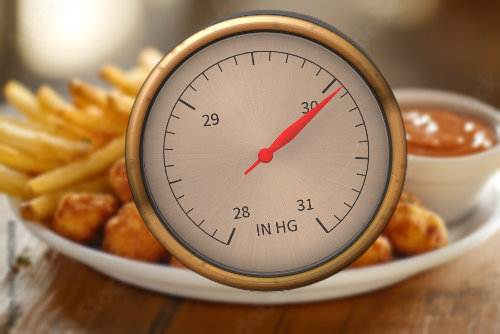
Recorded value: **30.05** inHg
